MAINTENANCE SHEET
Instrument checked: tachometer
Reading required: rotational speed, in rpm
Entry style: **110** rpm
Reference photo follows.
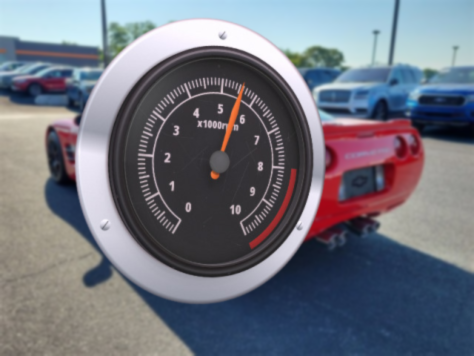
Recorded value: **5500** rpm
